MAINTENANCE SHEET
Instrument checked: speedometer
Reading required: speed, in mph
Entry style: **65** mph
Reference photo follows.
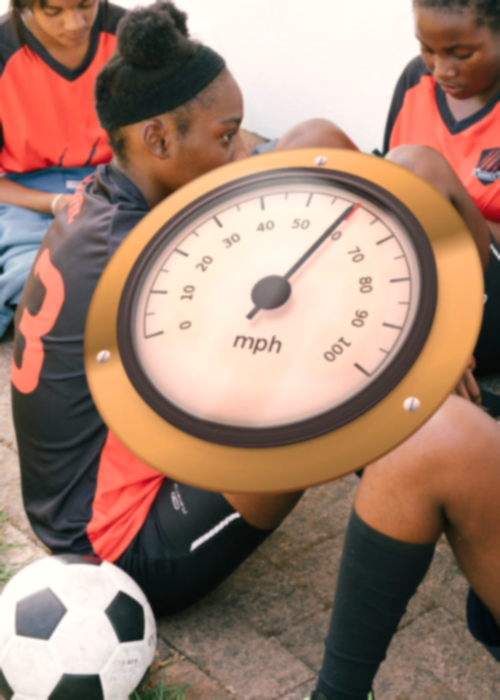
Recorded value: **60** mph
